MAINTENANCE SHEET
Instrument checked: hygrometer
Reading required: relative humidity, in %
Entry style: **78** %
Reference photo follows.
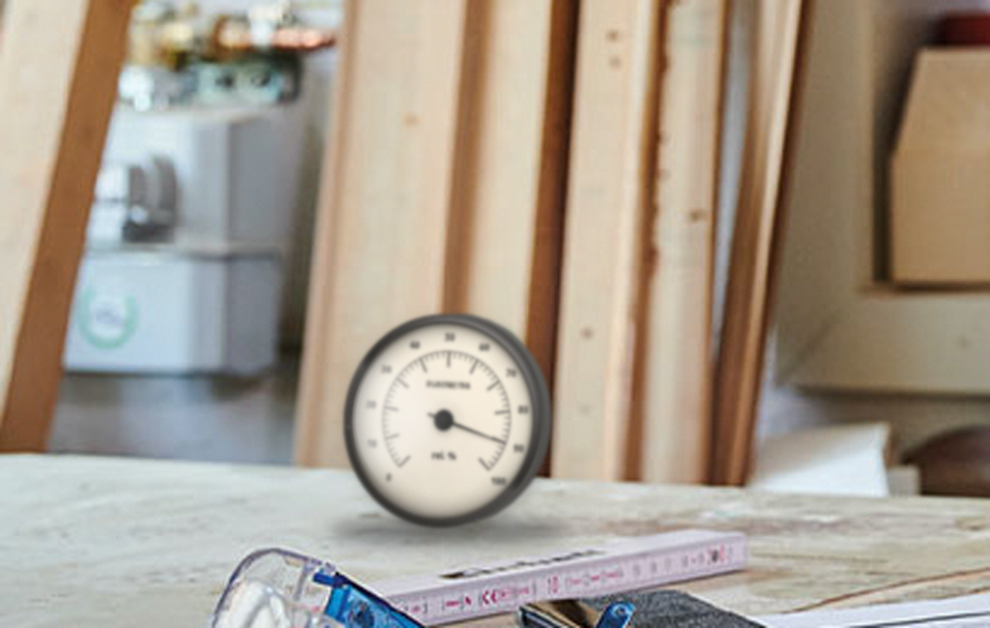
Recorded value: **90** %
